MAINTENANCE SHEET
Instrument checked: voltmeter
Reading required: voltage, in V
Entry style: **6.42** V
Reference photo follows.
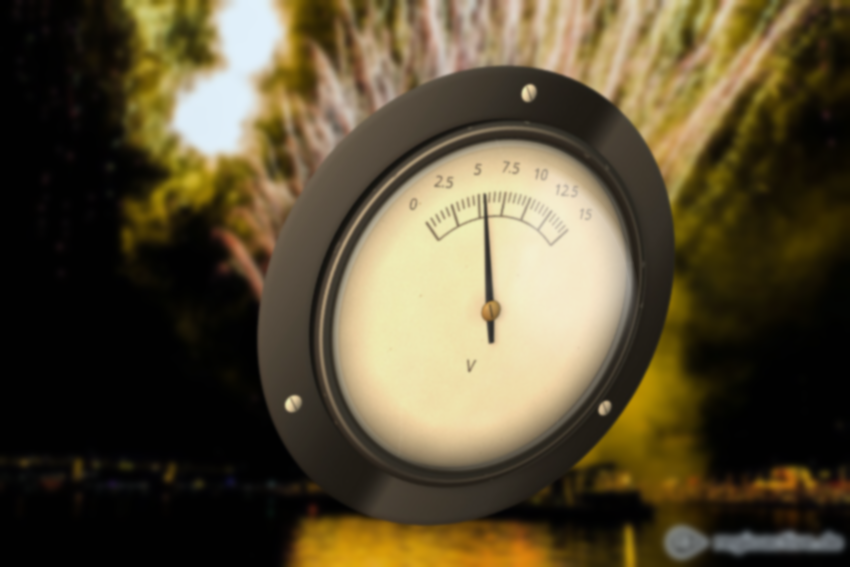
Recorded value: **5** V
